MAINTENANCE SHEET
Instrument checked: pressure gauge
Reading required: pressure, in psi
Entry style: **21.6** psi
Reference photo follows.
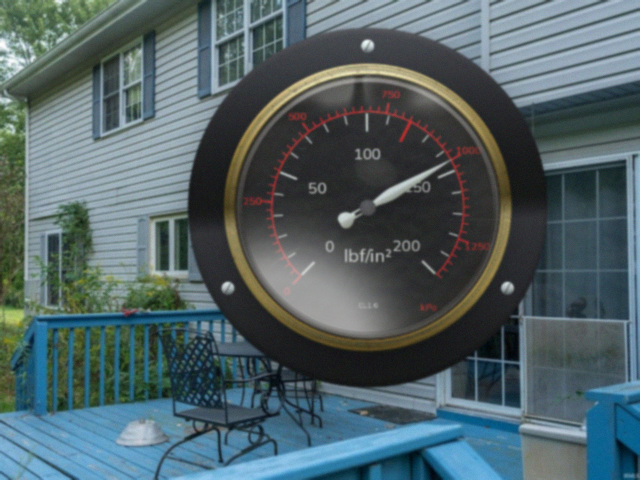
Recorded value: **145** psi
